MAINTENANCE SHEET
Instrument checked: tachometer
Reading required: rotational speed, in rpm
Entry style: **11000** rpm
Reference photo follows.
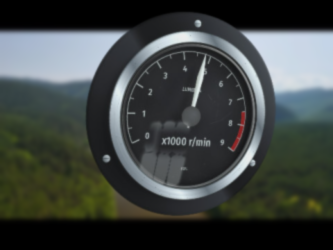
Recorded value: **4750** rpm
